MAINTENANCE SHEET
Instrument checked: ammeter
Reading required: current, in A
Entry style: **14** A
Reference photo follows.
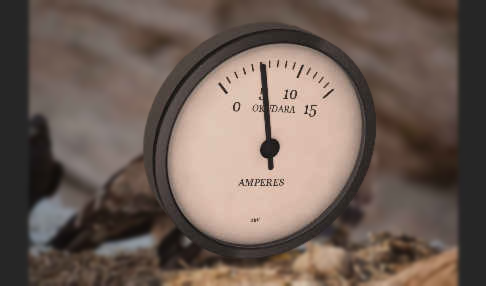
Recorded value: **5** A
